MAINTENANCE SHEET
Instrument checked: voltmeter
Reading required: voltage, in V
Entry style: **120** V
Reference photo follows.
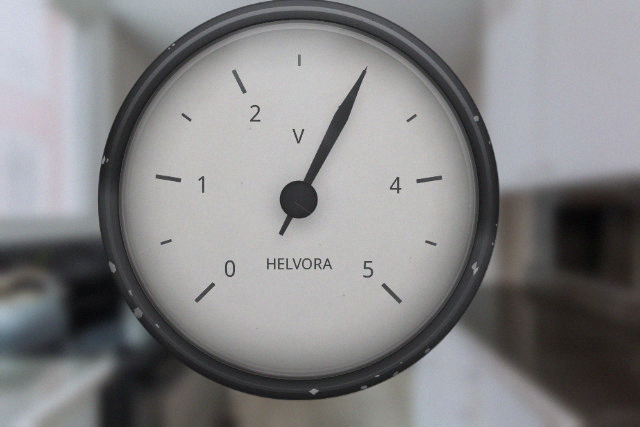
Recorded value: **3** V
